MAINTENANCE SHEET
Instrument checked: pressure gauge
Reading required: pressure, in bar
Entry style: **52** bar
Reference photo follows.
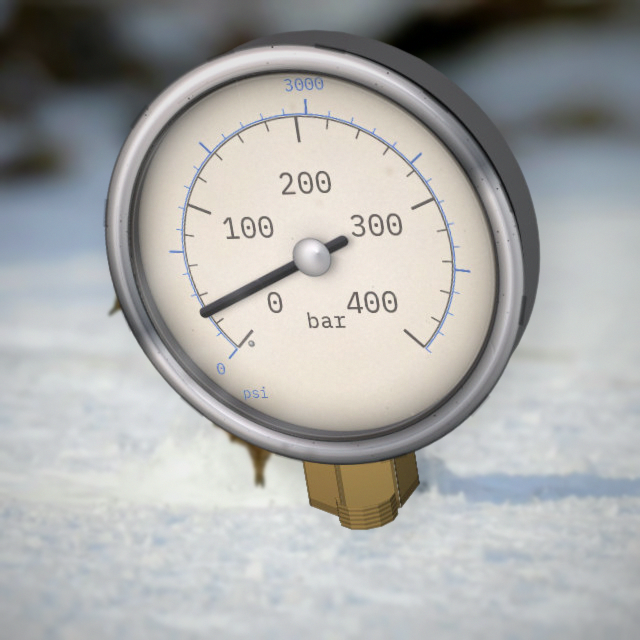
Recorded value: **30** bar
